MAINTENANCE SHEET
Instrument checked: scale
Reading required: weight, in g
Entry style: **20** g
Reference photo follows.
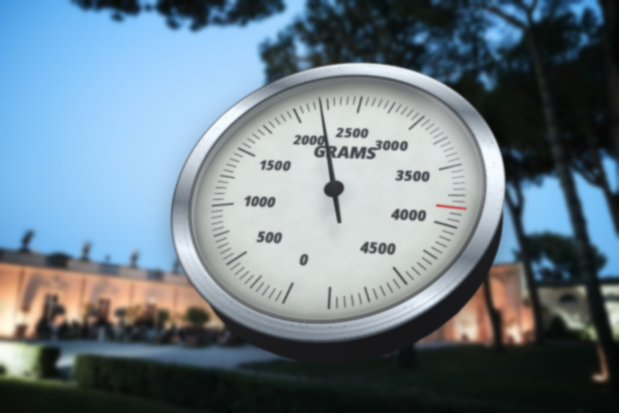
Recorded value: **2200** g
